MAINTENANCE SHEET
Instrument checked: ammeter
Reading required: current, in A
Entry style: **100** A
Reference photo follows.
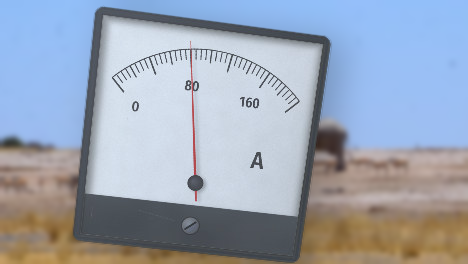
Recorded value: **80** A
